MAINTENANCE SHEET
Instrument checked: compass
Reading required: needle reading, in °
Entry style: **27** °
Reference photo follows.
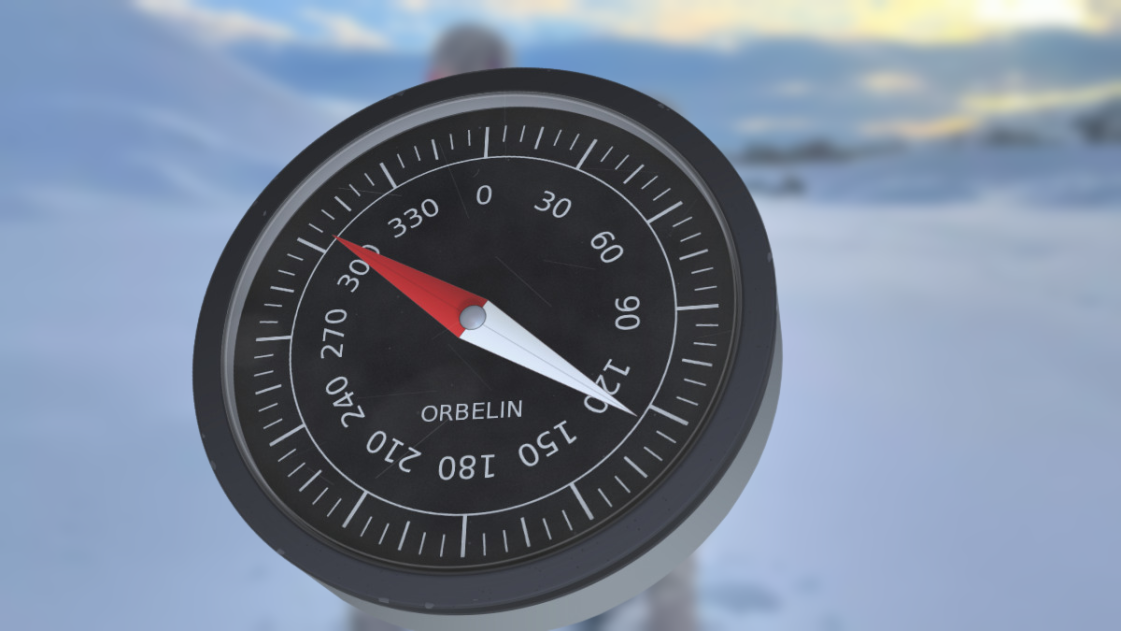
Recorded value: **305** °
